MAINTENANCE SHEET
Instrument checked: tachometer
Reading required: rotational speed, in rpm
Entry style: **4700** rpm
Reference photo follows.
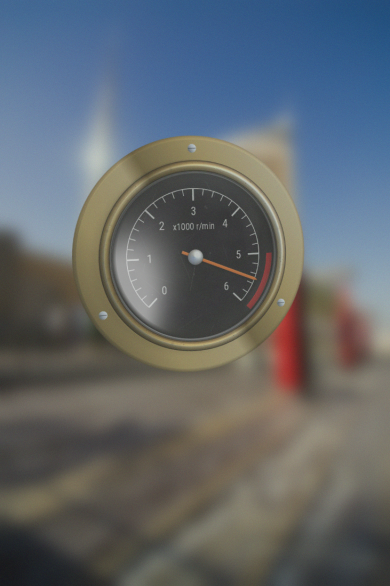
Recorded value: **5500** rpm
